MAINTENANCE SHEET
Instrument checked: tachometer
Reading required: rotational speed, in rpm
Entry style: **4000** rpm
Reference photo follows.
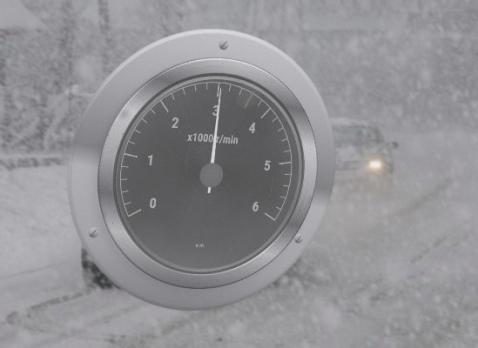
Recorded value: **3000** rpm
